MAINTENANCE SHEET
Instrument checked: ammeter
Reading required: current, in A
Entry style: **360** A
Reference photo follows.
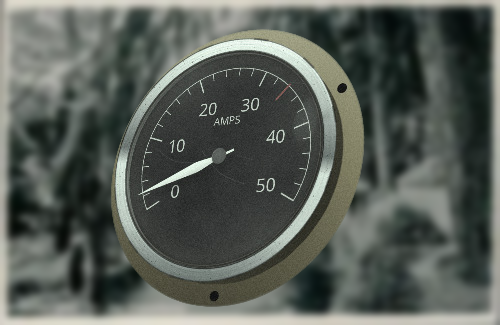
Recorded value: **2** A
